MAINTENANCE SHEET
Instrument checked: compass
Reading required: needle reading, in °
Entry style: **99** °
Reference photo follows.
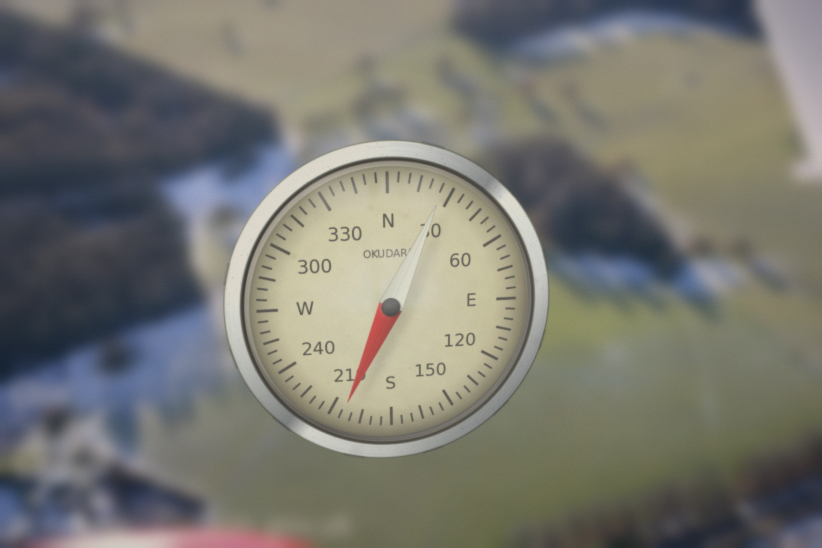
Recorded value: **205** °
